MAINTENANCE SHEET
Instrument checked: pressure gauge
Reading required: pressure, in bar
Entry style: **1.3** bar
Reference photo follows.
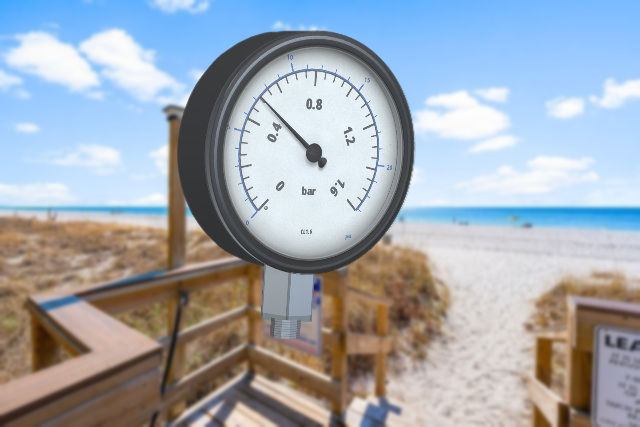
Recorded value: **0.5** bar
